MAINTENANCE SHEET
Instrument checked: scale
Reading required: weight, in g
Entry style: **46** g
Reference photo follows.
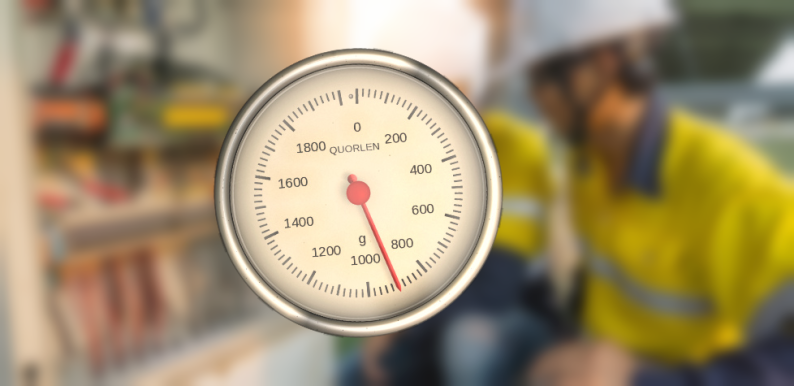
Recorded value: **900** g
